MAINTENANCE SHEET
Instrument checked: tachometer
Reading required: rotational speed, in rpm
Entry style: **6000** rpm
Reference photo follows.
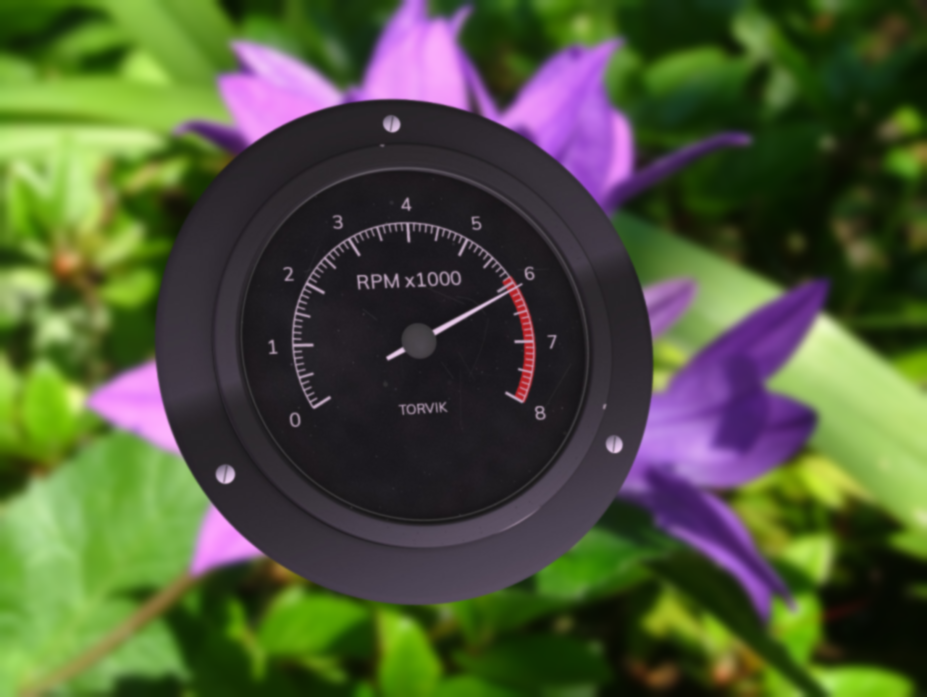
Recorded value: **6100** rpm
